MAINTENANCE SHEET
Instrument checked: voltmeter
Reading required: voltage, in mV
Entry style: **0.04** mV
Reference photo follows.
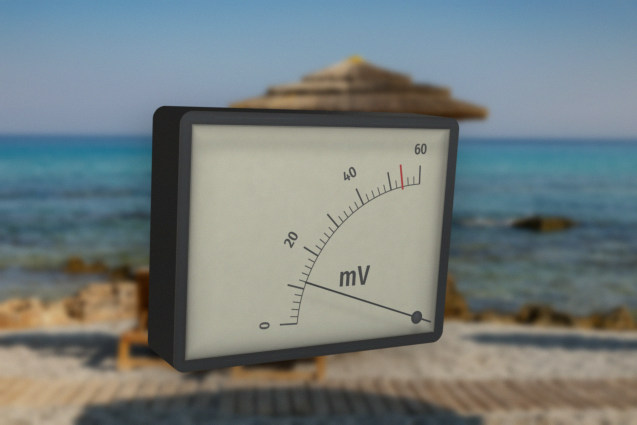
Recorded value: **12** mV
